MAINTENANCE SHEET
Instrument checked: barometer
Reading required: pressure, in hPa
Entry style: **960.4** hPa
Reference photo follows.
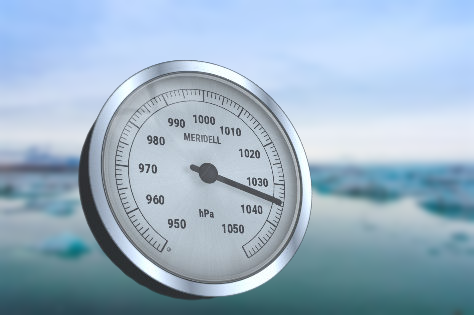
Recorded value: **1035** hPa
